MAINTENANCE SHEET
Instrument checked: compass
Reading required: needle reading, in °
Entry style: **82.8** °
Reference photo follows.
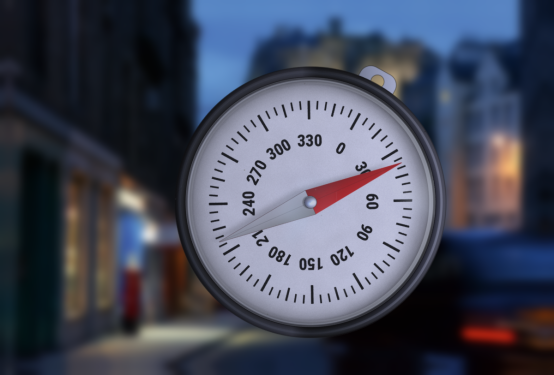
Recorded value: **37.5** °
